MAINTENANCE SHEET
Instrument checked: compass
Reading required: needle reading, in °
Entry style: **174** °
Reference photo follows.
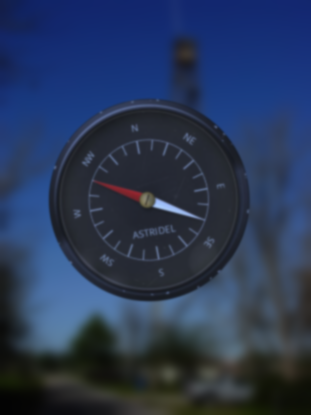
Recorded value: **300** °
